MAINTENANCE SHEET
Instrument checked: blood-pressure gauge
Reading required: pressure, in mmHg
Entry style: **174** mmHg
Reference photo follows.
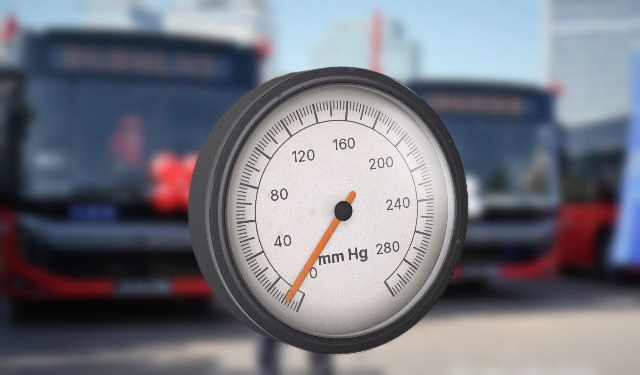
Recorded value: **10** mmHg
